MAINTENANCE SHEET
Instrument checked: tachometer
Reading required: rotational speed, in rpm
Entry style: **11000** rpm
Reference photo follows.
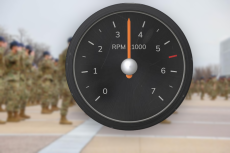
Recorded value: **3500** rpm
